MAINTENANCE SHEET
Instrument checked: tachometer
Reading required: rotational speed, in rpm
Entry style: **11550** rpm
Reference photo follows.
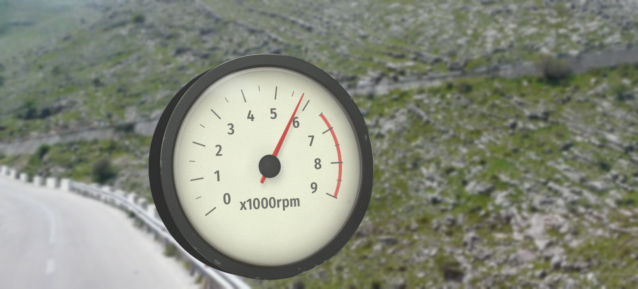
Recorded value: **5750** rpm
